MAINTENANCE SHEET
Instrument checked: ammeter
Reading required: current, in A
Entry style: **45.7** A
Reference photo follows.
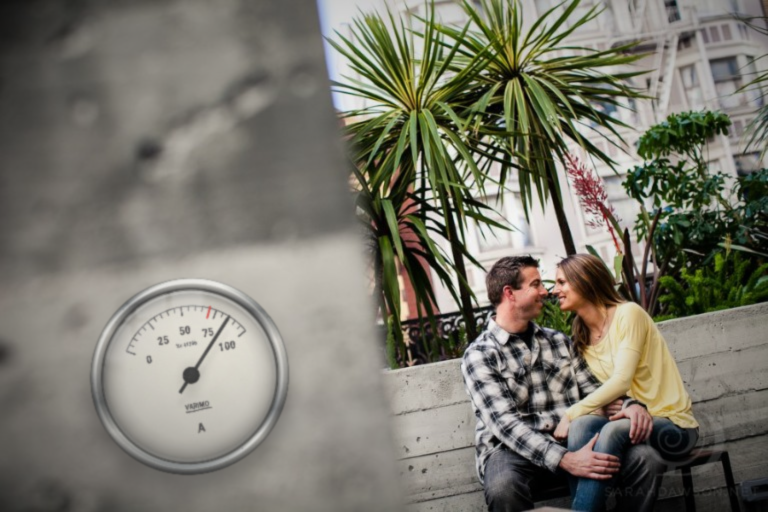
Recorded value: **85** A
